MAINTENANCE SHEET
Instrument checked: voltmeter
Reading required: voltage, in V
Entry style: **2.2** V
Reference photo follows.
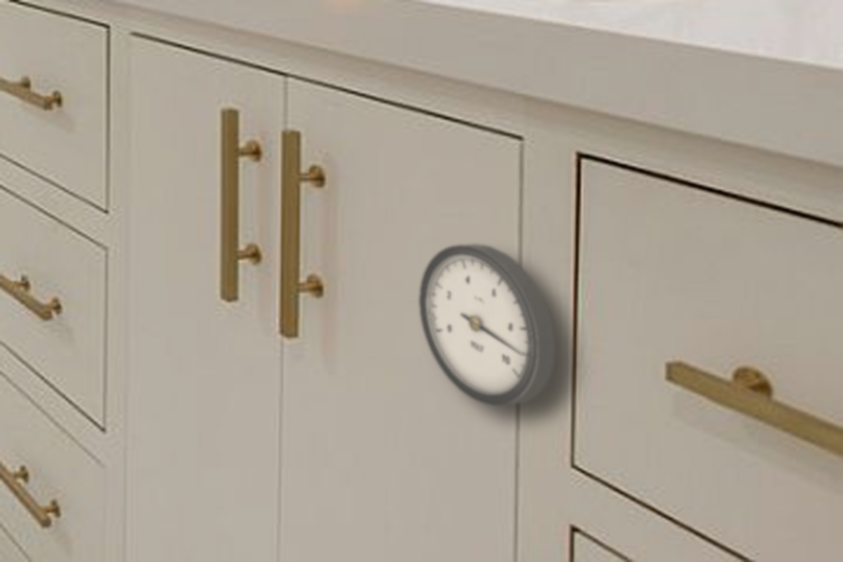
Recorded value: **9** V
